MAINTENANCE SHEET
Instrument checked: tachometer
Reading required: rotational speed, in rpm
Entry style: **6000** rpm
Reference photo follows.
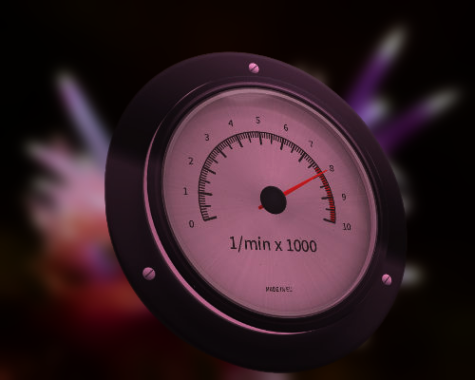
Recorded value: **8000** rpm
